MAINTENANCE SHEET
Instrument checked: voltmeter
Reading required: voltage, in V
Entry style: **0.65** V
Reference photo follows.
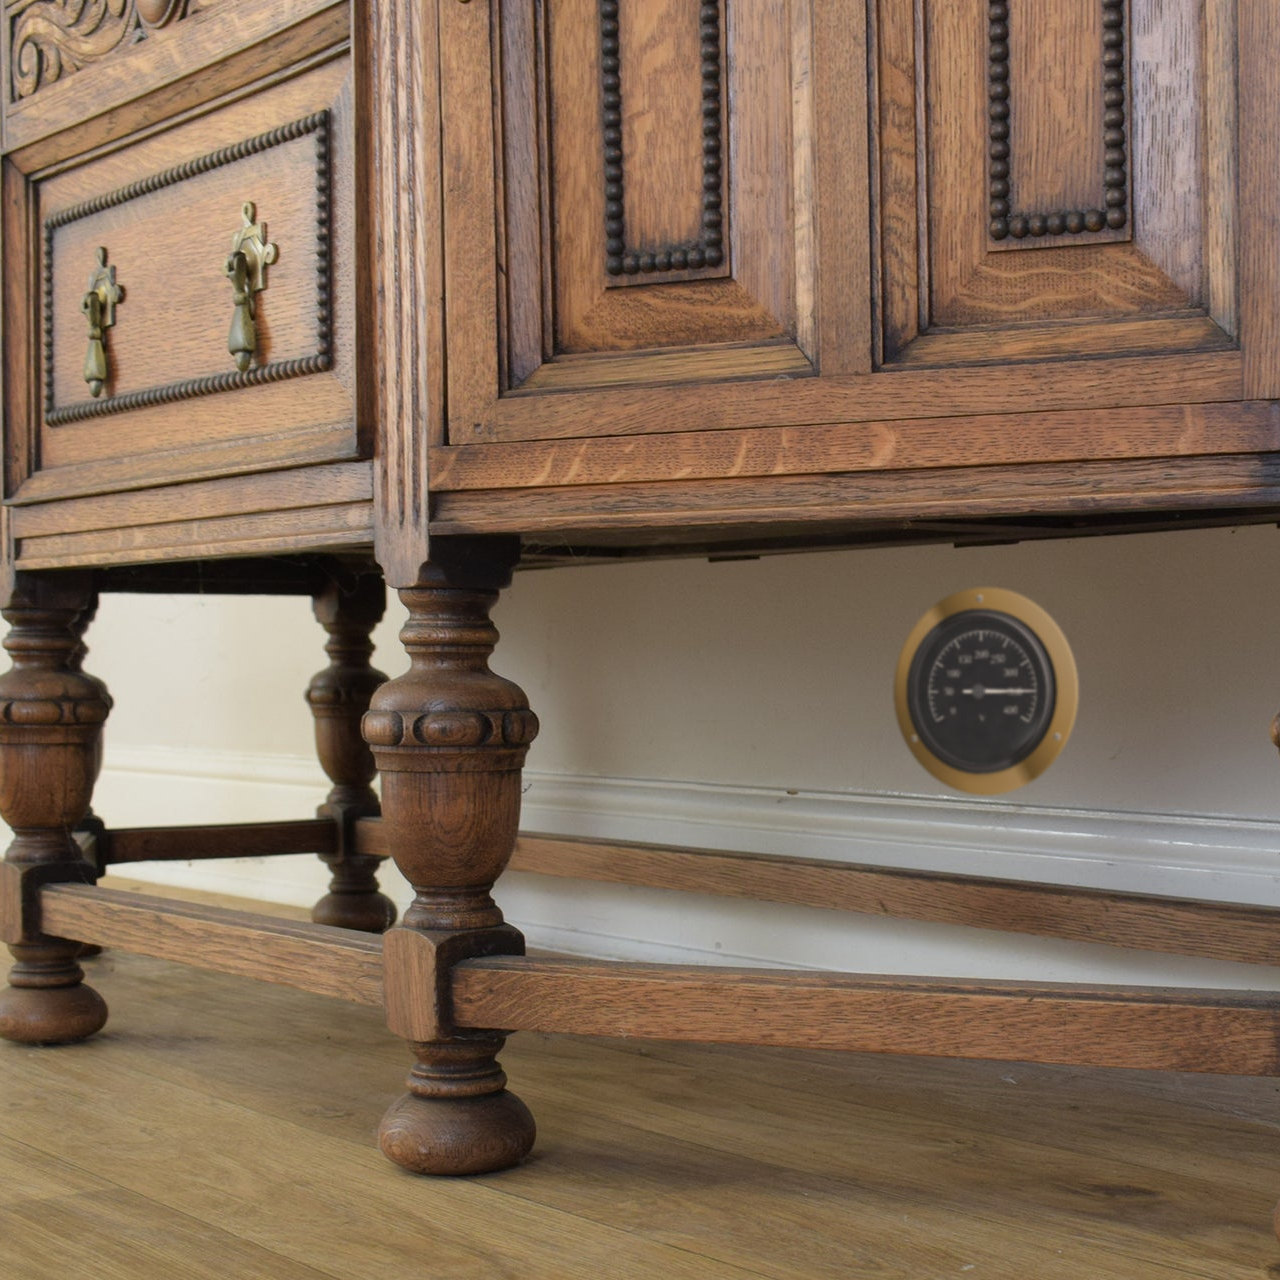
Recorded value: **350** V
